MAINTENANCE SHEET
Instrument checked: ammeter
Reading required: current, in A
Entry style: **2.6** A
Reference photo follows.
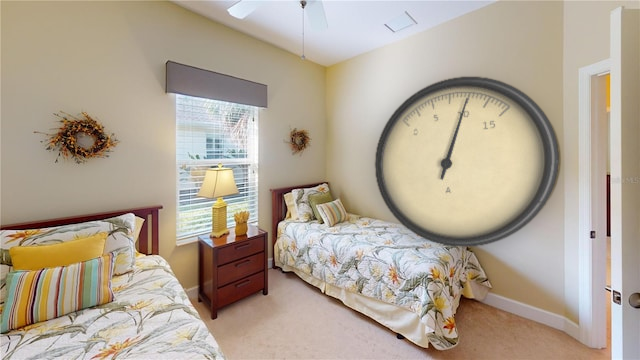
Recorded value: **10** A
